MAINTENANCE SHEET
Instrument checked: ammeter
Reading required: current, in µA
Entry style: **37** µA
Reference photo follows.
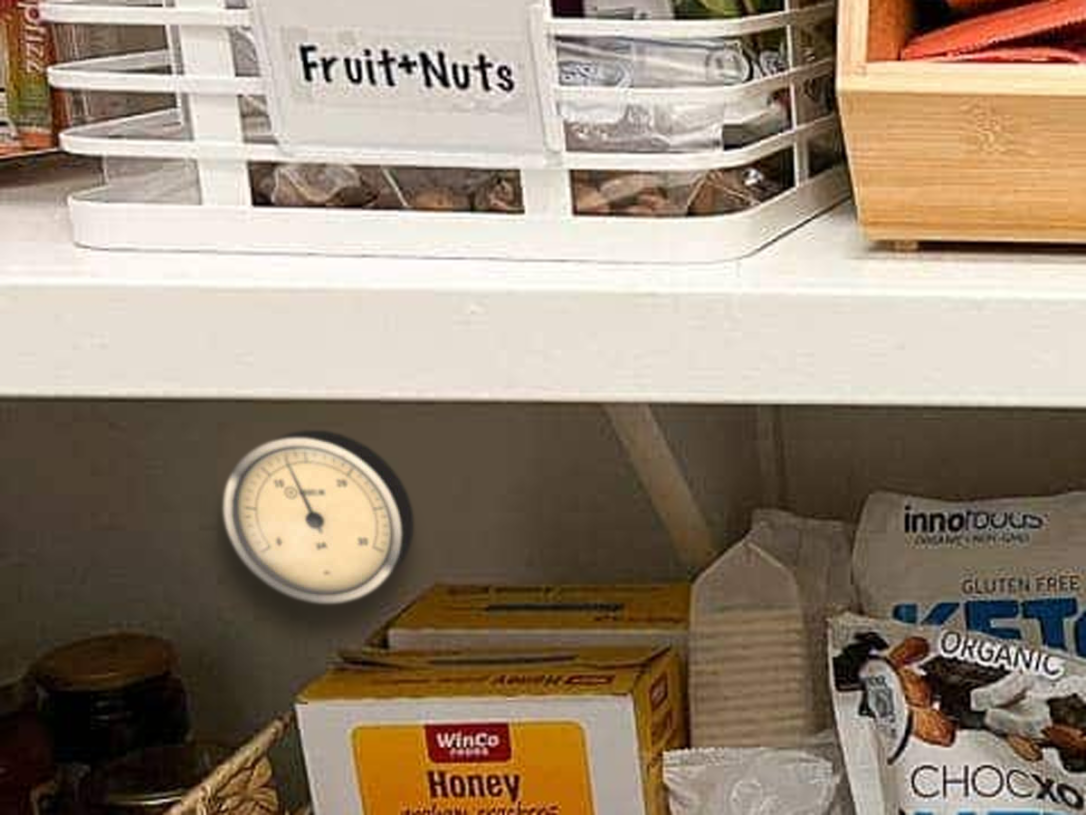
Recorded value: **13** µA
